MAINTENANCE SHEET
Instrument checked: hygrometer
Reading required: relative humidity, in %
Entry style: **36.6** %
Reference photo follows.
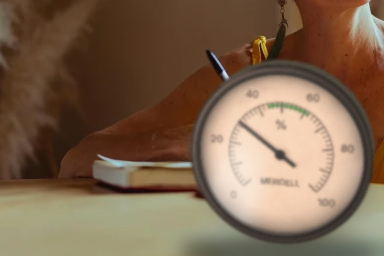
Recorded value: **30** %
